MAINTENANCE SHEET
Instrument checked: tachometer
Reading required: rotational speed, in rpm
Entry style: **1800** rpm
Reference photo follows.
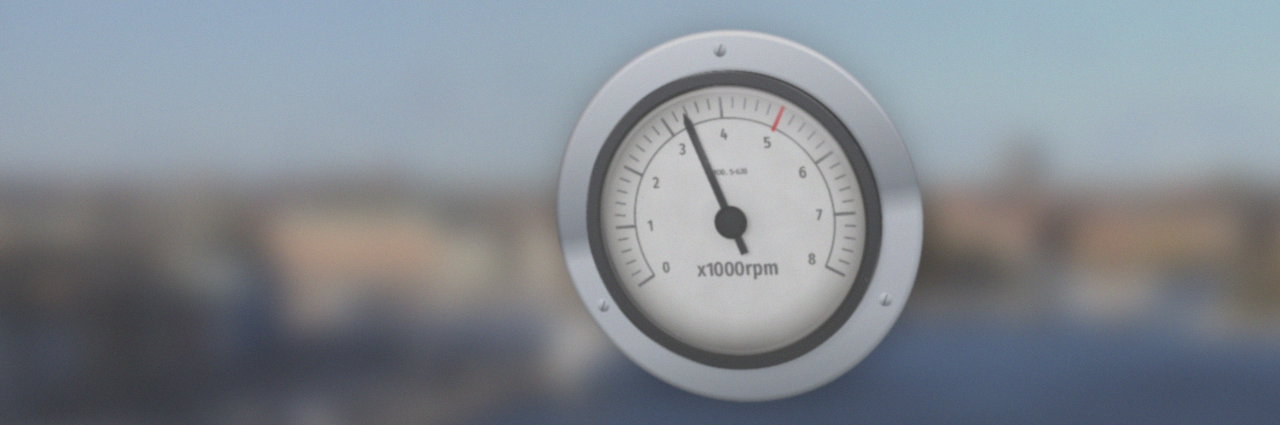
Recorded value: **3400** rpm
